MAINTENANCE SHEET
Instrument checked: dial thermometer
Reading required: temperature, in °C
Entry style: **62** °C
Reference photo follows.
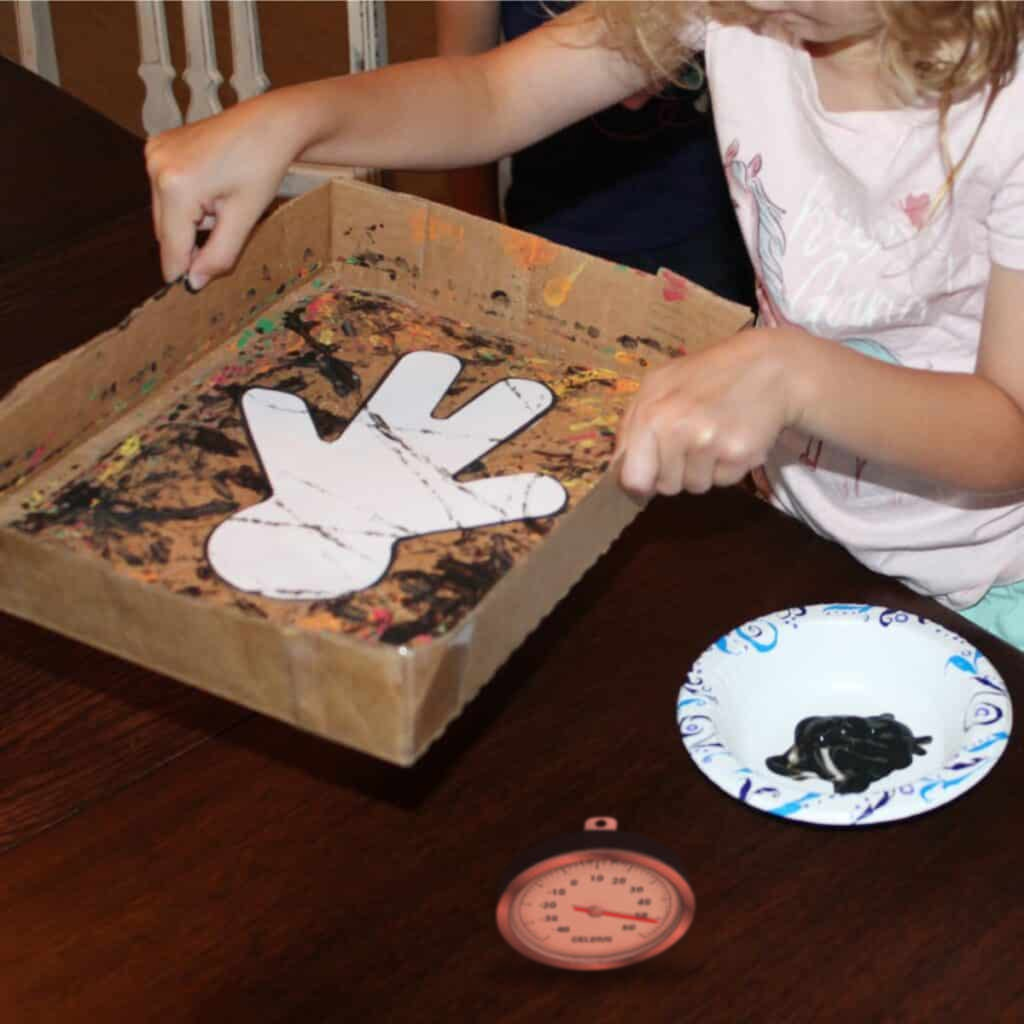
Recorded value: **50** °C
